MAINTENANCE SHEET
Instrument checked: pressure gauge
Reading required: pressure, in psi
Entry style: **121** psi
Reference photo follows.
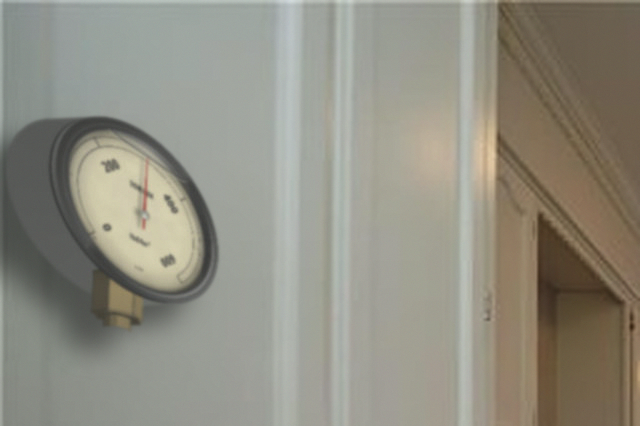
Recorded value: **300** psi
